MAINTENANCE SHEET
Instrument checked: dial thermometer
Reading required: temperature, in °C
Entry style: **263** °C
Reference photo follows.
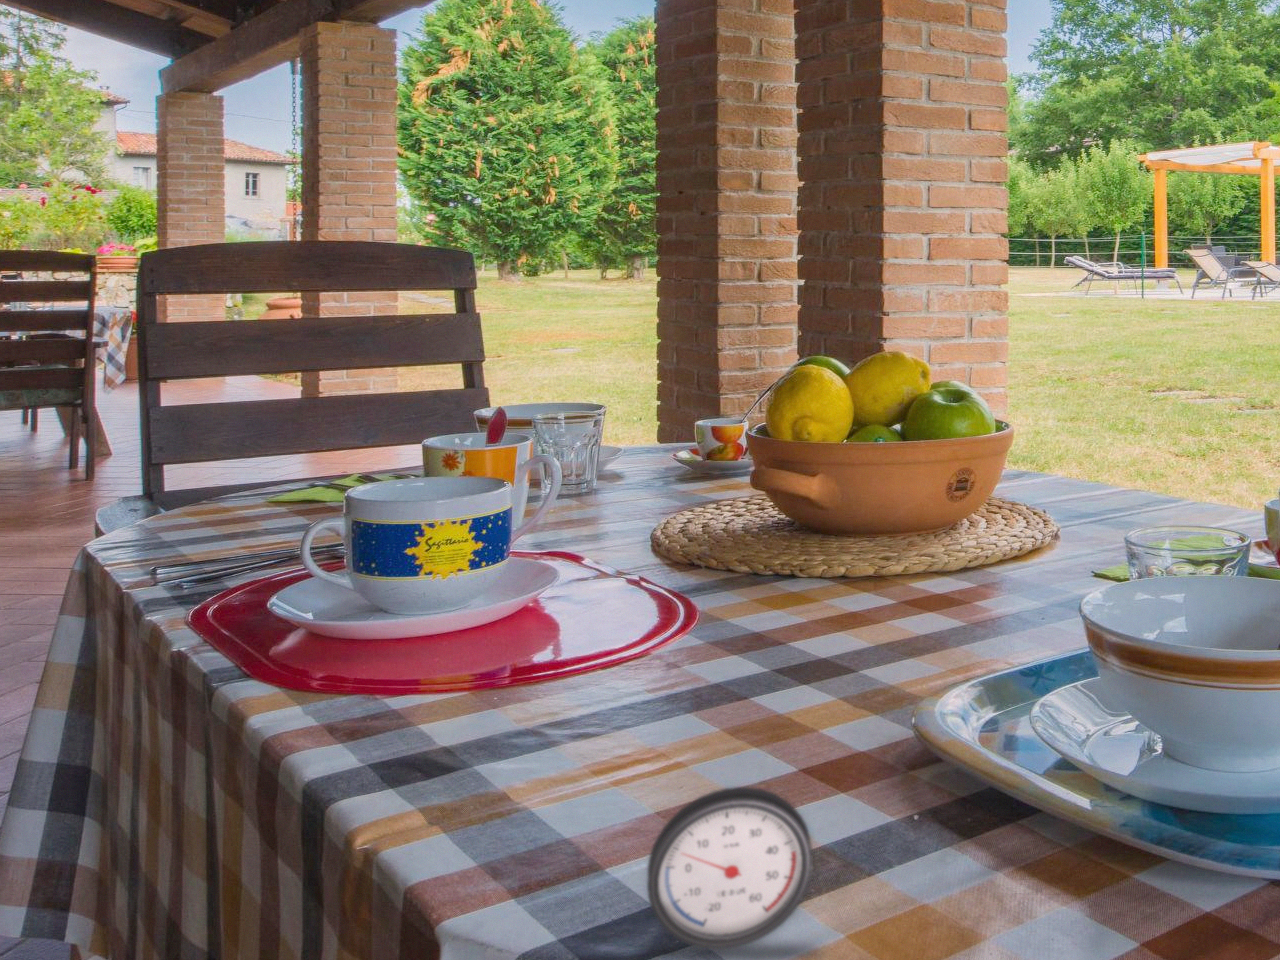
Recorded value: **5** °C
